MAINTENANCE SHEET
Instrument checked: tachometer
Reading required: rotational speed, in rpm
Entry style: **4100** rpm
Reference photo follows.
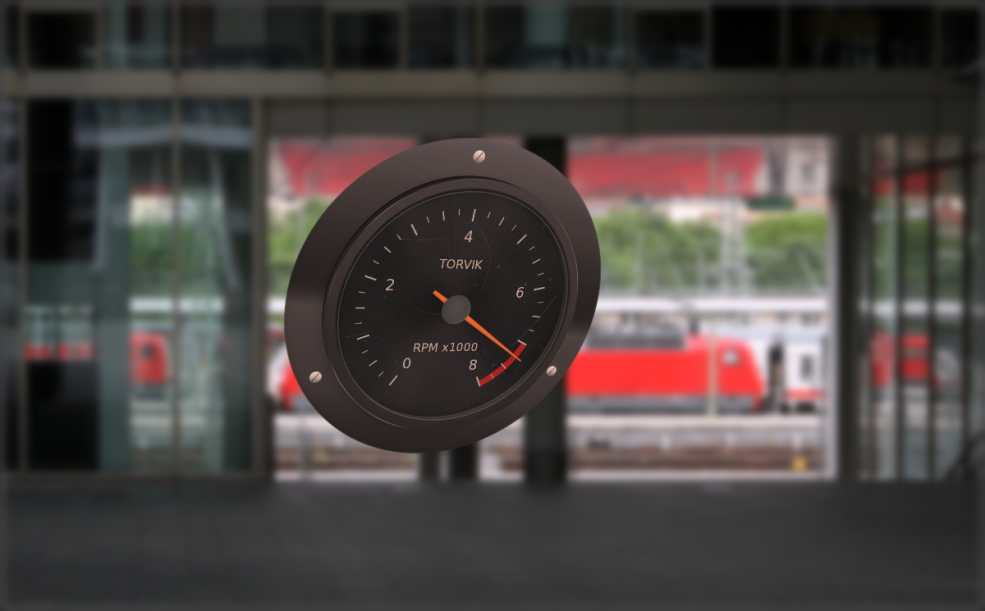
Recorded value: **7250** rpm
